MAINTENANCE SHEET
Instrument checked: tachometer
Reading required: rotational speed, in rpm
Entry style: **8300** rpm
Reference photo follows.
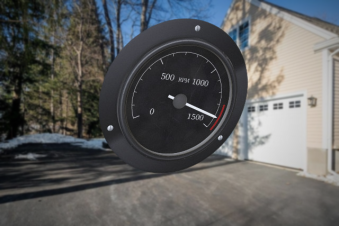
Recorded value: **1400** rpm
